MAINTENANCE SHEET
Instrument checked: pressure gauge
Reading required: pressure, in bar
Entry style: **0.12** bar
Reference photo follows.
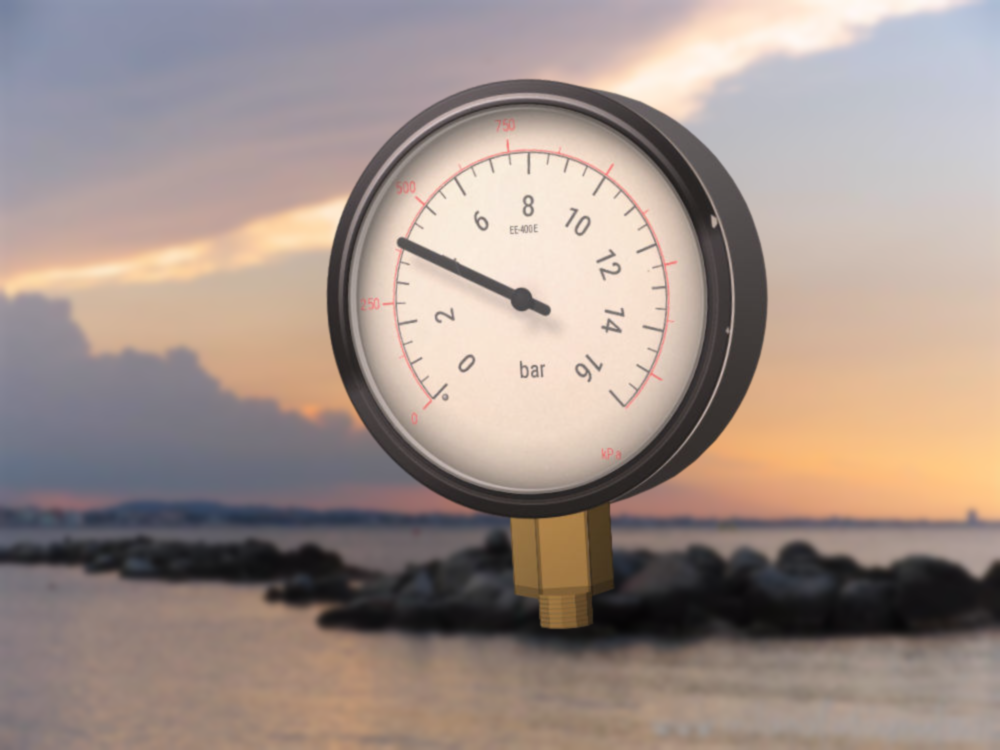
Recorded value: **4** bar
